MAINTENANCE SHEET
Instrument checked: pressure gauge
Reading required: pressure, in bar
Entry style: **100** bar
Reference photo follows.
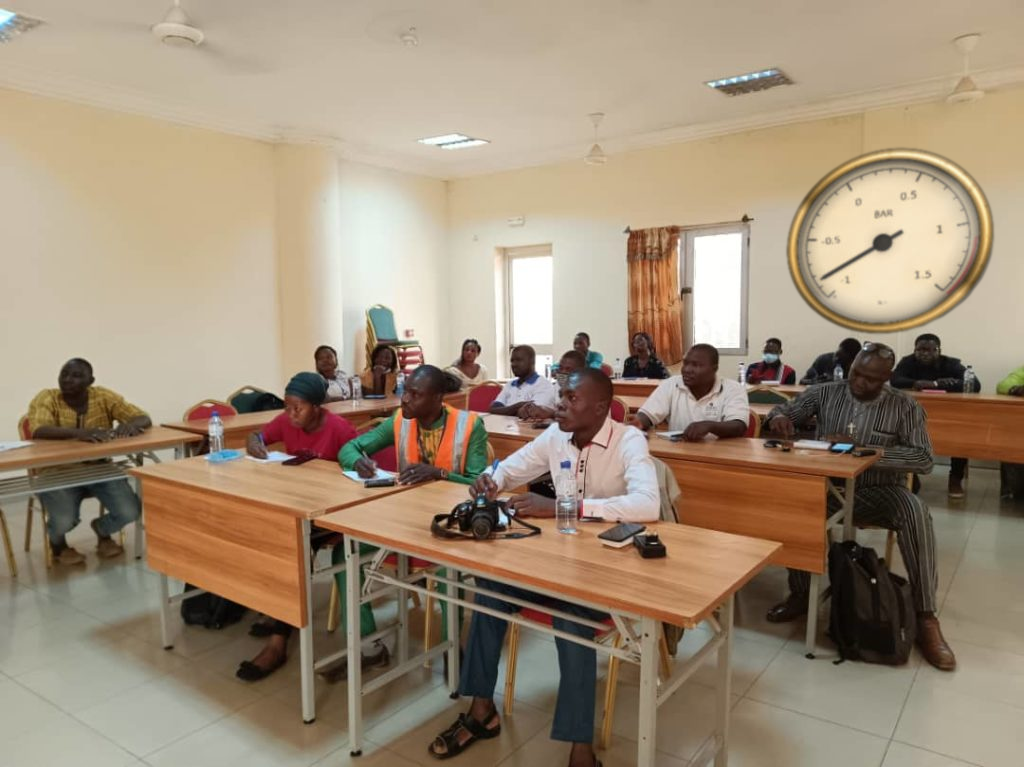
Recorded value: **-0.85** bar
